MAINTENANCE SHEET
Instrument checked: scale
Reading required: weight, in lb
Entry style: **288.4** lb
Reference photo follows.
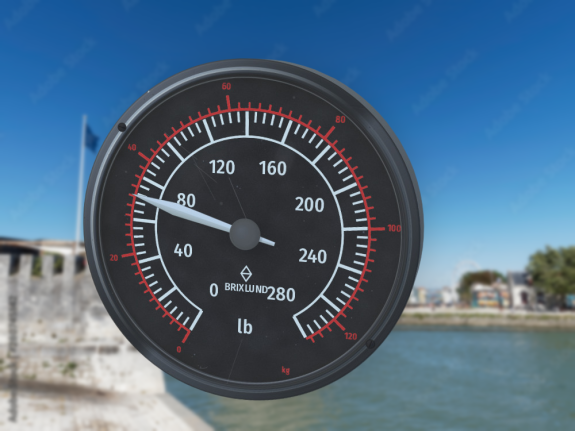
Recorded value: **72** lb
